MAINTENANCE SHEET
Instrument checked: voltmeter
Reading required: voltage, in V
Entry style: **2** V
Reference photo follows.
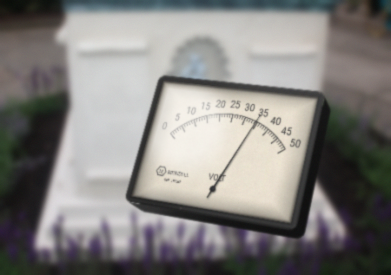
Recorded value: **35** V
